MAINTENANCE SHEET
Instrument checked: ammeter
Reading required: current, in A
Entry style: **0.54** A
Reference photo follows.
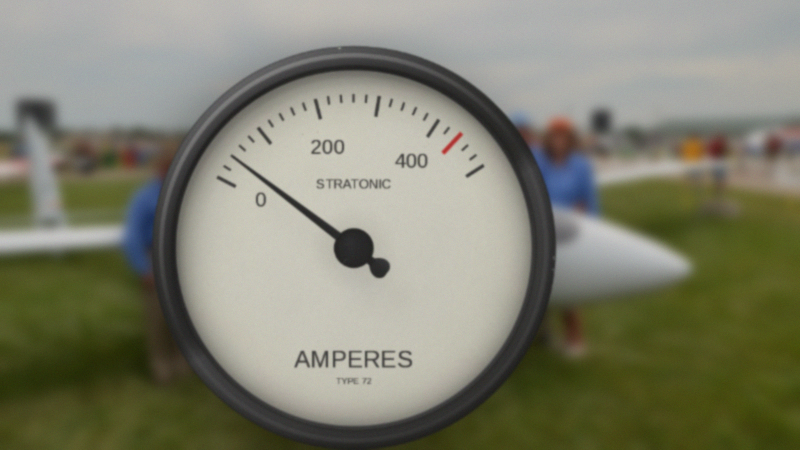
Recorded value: **40** A
